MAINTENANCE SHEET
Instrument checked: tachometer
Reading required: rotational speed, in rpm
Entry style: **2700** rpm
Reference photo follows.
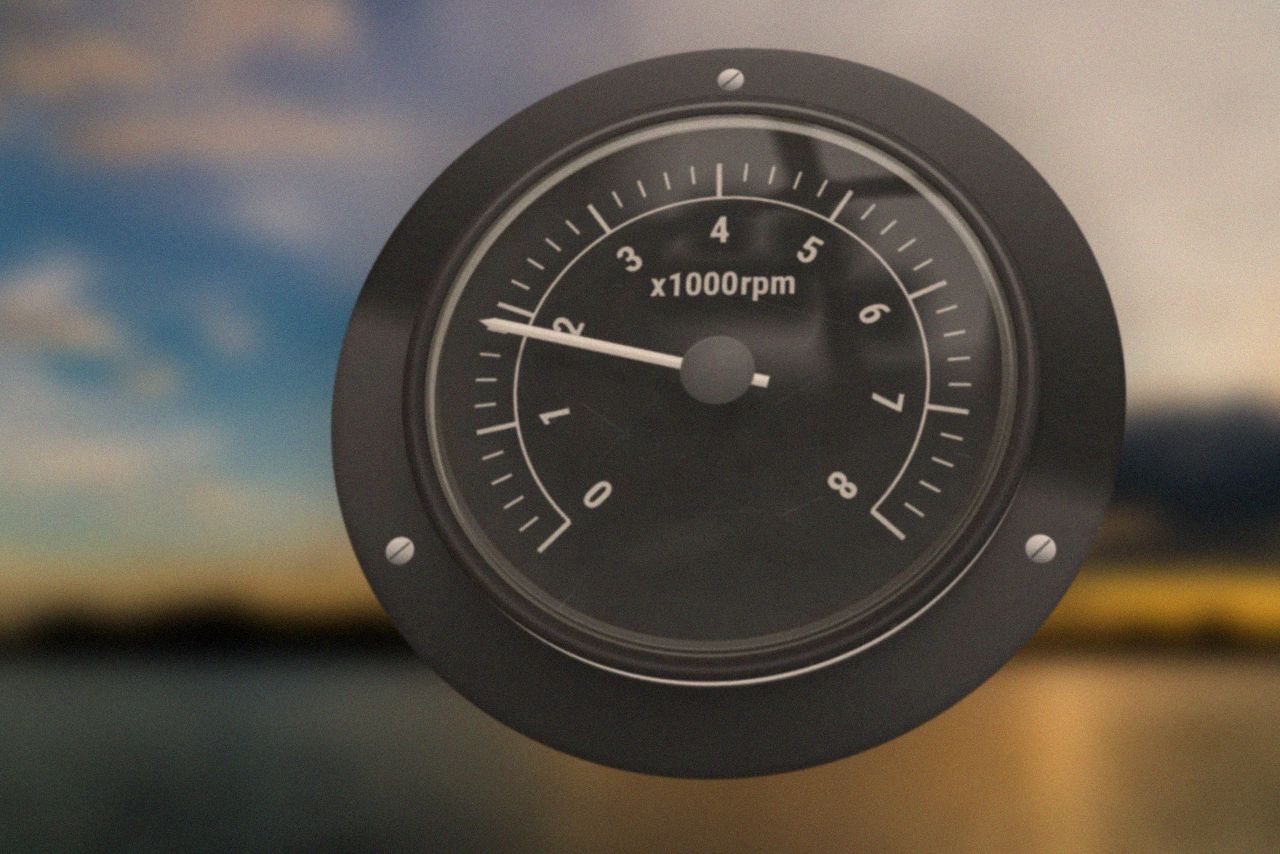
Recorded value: **1800** rpm
